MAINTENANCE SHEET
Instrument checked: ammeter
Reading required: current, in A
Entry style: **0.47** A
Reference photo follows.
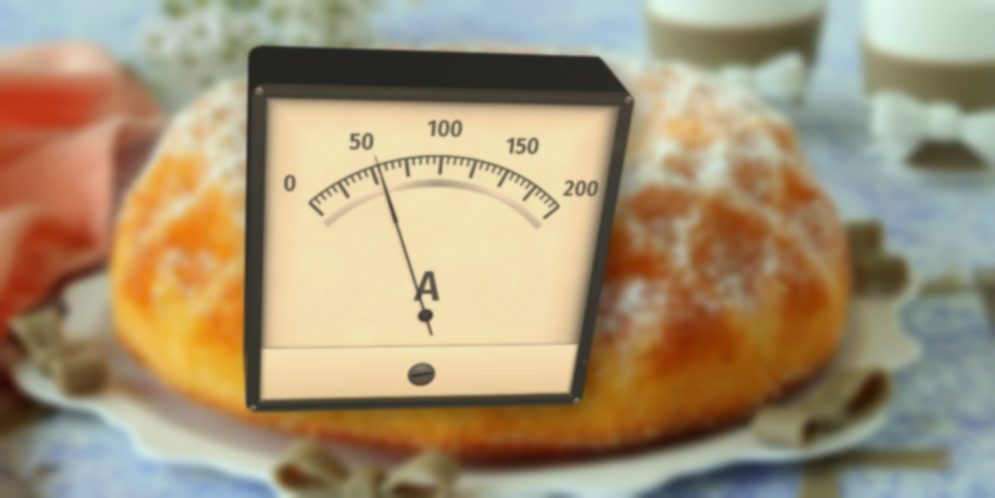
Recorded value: **55** A
